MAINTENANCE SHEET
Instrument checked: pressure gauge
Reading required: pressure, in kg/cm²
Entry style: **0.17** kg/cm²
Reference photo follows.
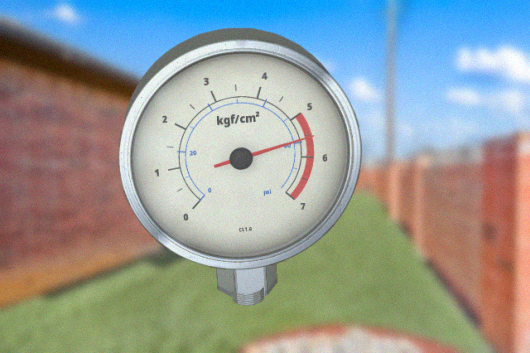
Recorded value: **5.5** kg/cm²
